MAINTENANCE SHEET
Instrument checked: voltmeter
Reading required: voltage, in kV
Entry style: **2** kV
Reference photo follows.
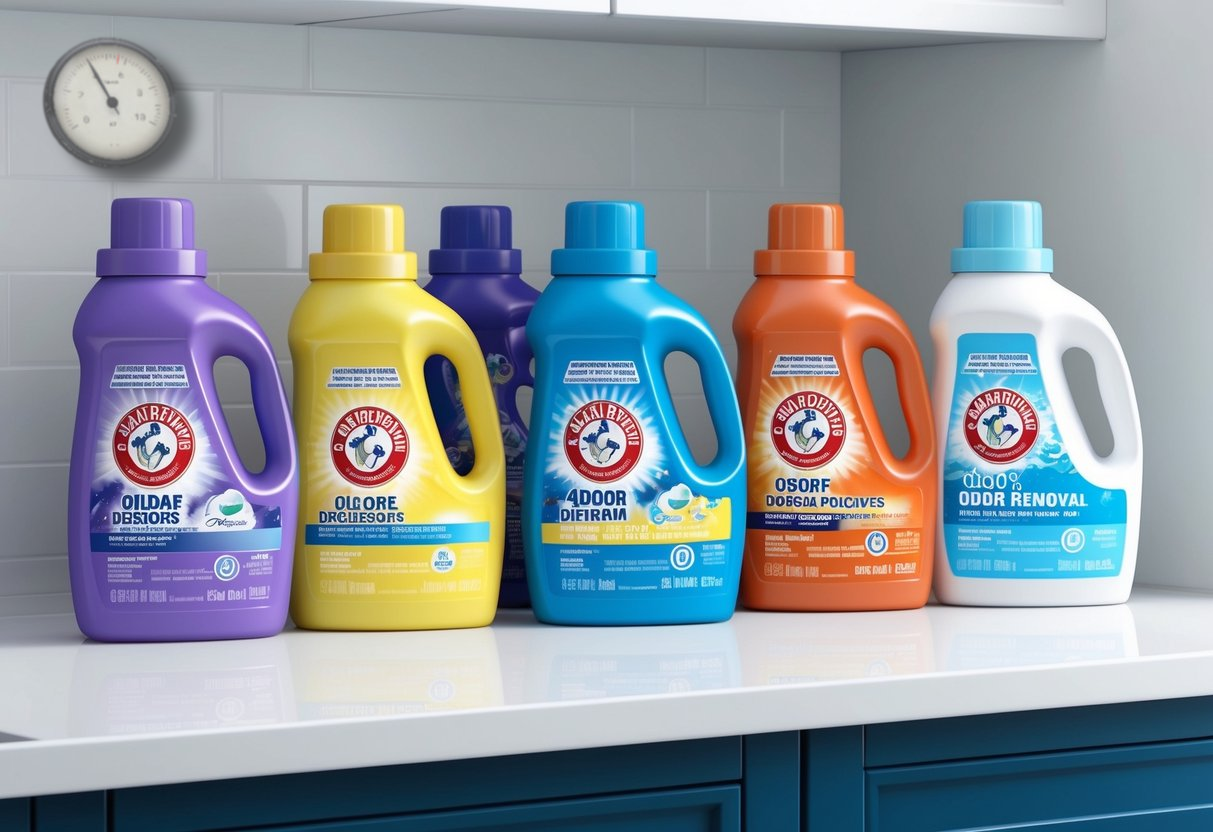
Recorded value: **4** kV
